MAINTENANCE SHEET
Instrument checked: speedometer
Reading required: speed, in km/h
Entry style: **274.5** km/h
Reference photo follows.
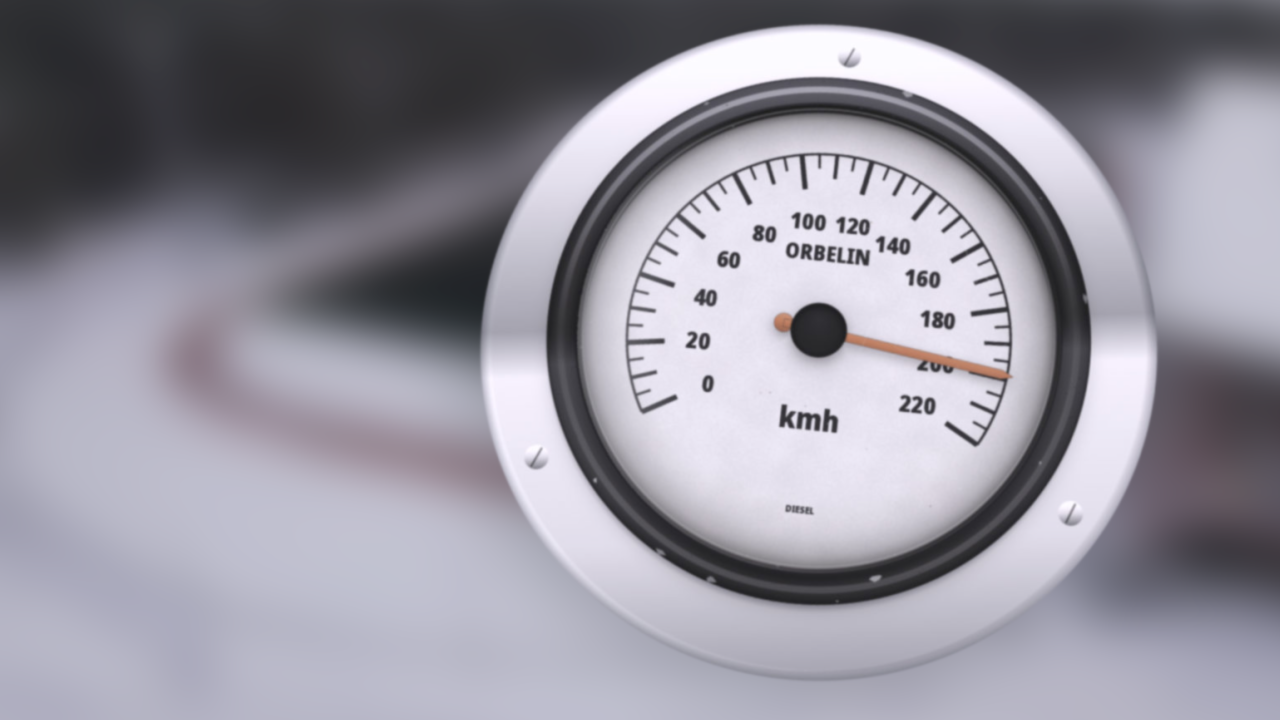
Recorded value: **200** km/h
